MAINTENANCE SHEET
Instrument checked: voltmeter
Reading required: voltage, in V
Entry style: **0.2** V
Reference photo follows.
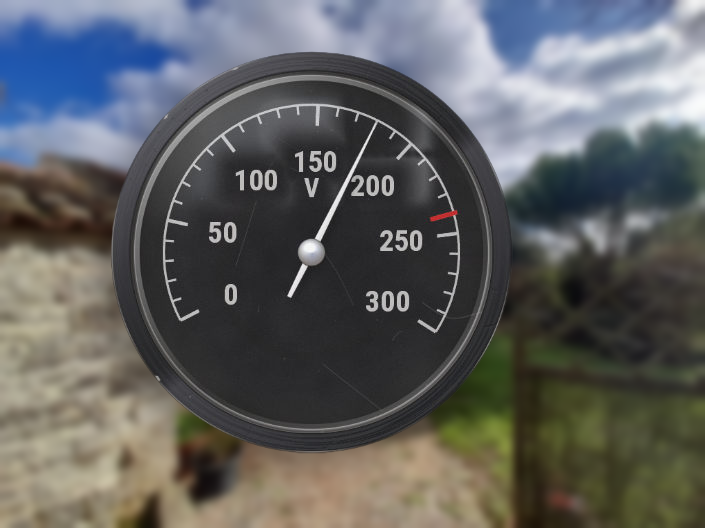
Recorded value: **180** V
